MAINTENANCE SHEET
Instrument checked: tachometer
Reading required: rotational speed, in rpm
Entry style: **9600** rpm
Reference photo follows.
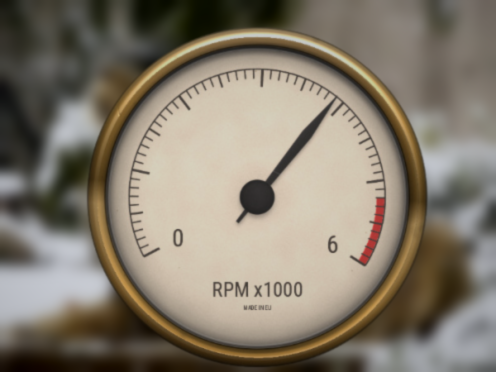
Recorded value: **3900** rpm
